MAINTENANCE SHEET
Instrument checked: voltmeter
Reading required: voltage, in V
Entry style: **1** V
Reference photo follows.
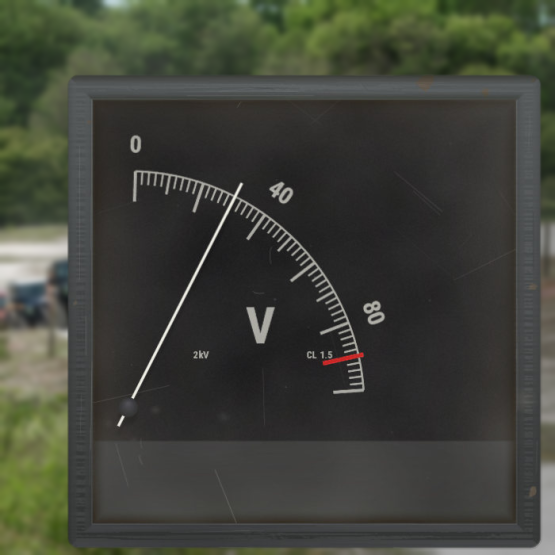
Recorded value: **30** V
